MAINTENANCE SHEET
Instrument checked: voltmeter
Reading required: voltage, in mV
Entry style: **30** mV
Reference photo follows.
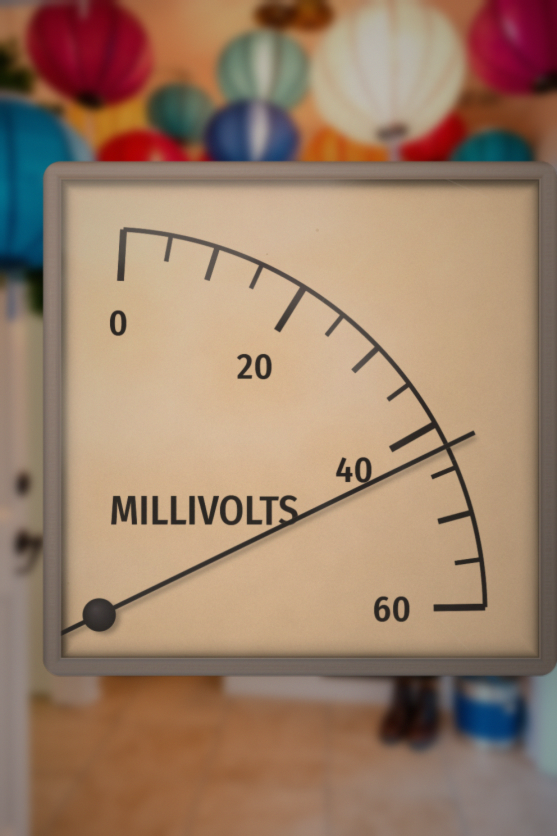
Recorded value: **42.5** mV
